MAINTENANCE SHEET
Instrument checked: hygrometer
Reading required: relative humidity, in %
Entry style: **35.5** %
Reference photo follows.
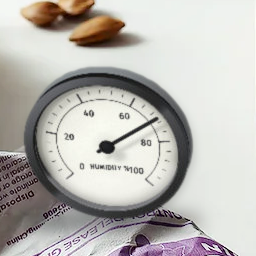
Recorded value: **70** %
